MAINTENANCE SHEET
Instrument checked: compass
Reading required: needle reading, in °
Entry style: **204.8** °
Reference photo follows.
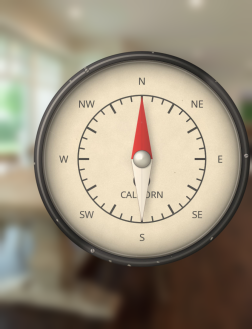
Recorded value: **0** °
